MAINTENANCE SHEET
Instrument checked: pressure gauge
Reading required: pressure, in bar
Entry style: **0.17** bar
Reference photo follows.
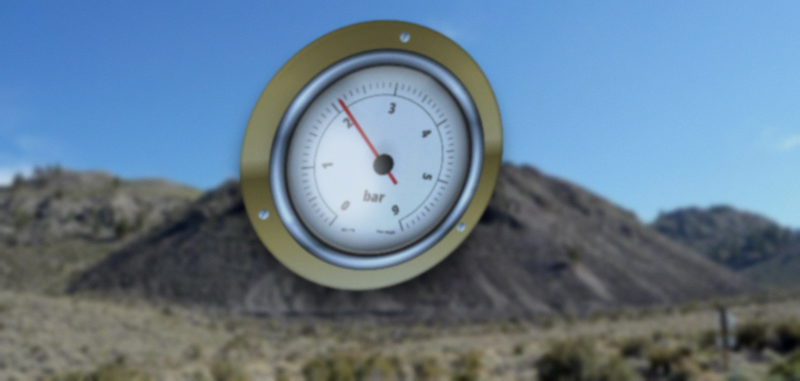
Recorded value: **2.1** bar
